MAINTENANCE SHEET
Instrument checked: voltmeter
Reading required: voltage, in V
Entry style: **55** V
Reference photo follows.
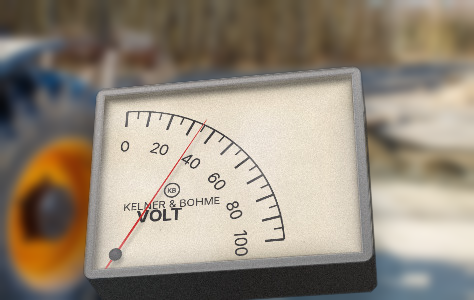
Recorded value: **35** V
